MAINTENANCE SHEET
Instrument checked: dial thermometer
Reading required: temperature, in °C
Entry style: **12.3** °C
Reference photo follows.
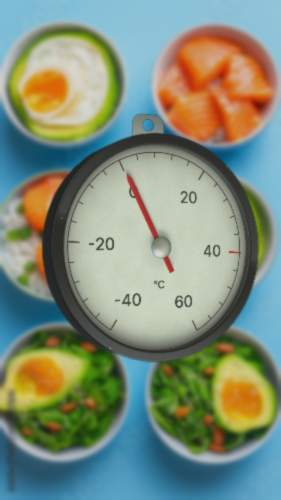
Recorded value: **0** °C
